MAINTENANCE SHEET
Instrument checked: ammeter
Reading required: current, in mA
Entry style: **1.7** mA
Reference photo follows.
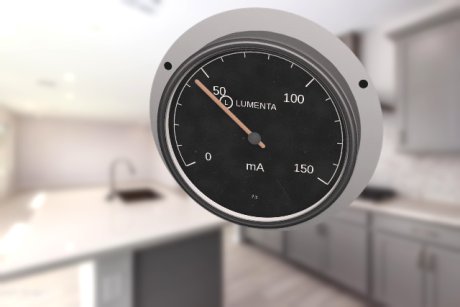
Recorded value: **45** mA
